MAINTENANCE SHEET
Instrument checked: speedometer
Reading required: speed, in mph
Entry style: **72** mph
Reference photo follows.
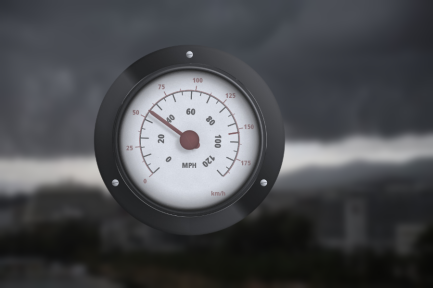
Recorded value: **35** mph
